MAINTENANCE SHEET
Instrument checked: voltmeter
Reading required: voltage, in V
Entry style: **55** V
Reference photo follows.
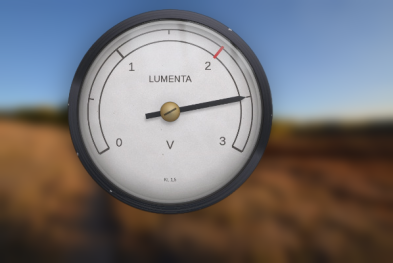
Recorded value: **2.5** V
